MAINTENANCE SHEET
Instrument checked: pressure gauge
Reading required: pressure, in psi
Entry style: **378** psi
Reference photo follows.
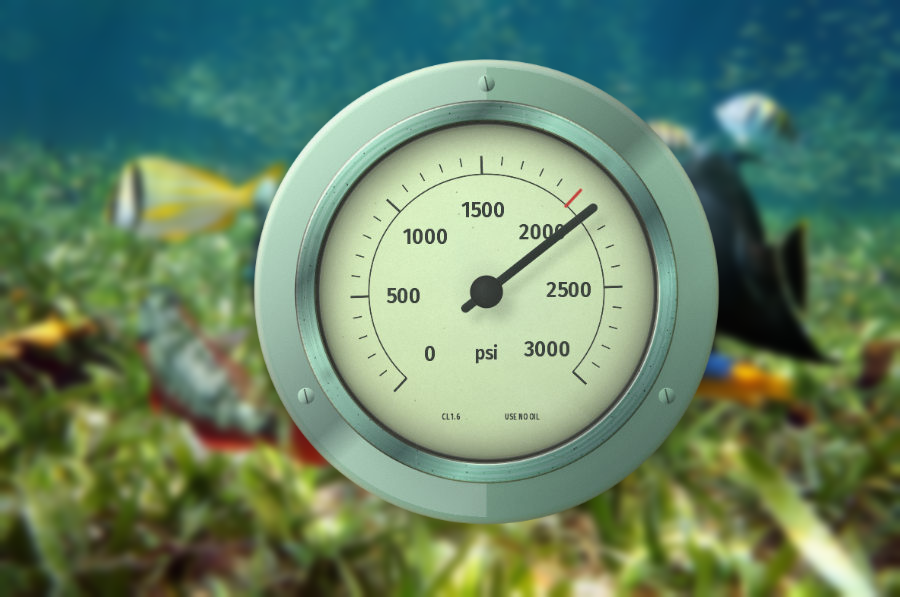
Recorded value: **2100** psi
